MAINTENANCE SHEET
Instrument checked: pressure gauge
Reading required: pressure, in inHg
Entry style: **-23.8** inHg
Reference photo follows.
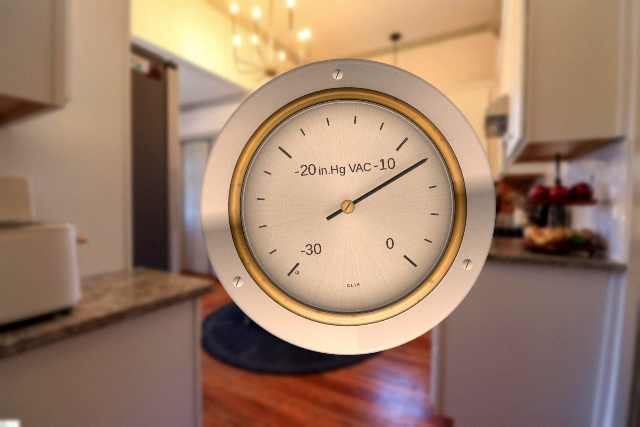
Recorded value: **-8** inHg
